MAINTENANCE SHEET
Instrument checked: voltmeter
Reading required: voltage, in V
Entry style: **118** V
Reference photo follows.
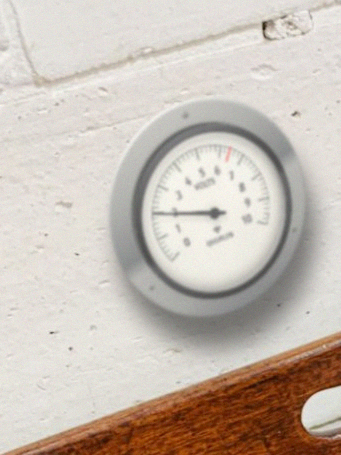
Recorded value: **2** V
